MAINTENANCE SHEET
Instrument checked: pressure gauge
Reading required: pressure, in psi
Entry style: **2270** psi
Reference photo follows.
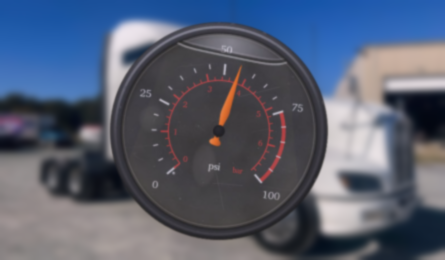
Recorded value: **55** psi
